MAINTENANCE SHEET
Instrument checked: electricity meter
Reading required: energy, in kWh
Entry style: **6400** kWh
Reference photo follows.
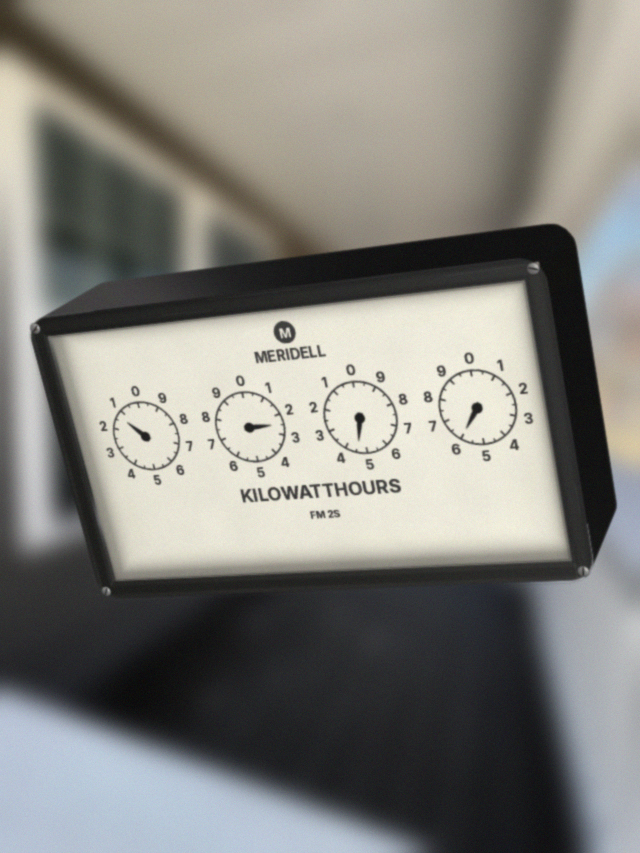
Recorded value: **1246** kWh
